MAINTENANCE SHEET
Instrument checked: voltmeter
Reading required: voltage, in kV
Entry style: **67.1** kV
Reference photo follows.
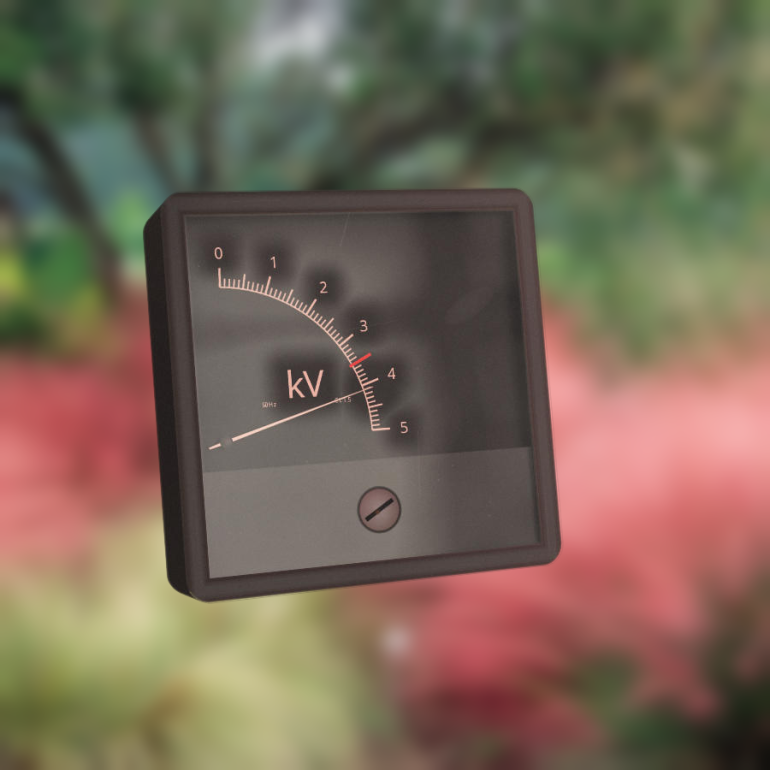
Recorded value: **4.1** kV
